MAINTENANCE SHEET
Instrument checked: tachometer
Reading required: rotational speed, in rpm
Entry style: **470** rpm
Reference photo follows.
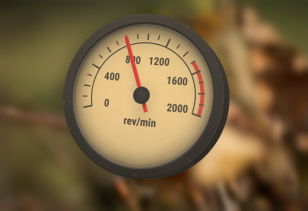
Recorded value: **800** rpm
